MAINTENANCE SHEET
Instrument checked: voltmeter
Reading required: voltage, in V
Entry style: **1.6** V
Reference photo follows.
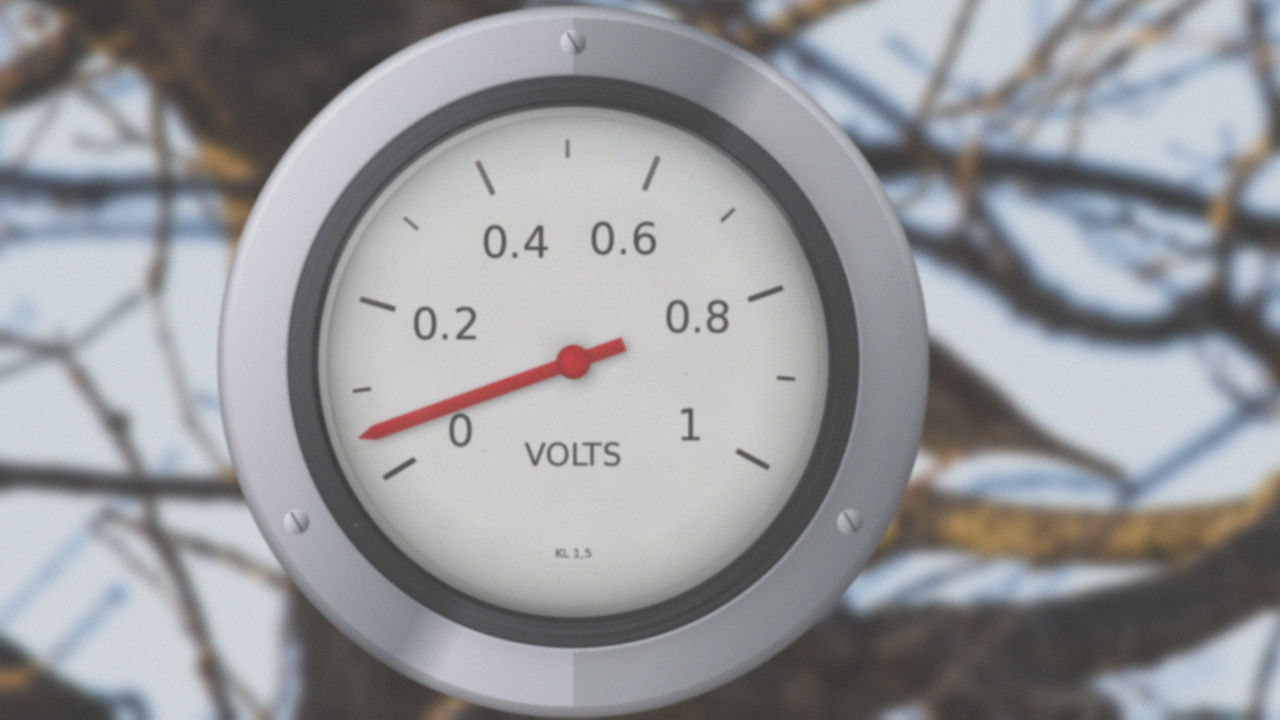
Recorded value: **0.05** V
